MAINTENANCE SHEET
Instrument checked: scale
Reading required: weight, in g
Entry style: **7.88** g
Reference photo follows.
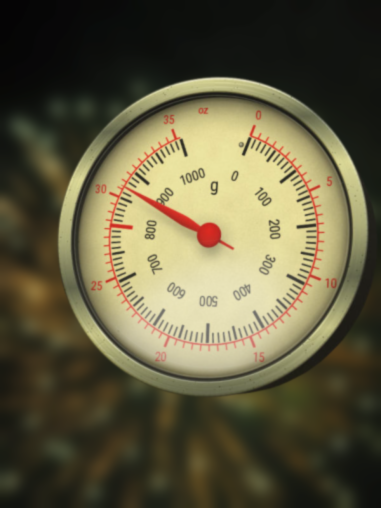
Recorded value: **870** g
